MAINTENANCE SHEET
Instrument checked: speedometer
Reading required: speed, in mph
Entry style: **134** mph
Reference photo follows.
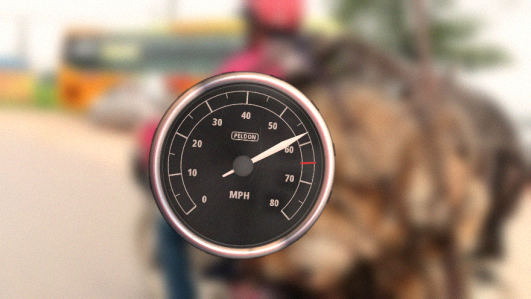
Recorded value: **57.5** mph
